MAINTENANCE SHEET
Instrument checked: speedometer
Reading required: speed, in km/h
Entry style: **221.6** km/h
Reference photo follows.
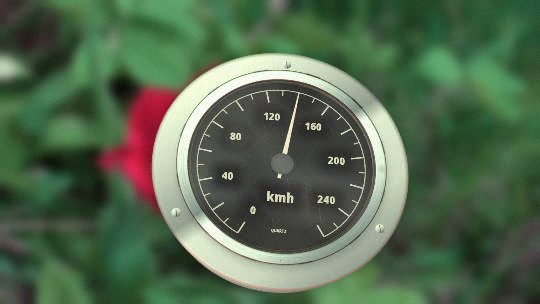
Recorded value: **140** km/h
